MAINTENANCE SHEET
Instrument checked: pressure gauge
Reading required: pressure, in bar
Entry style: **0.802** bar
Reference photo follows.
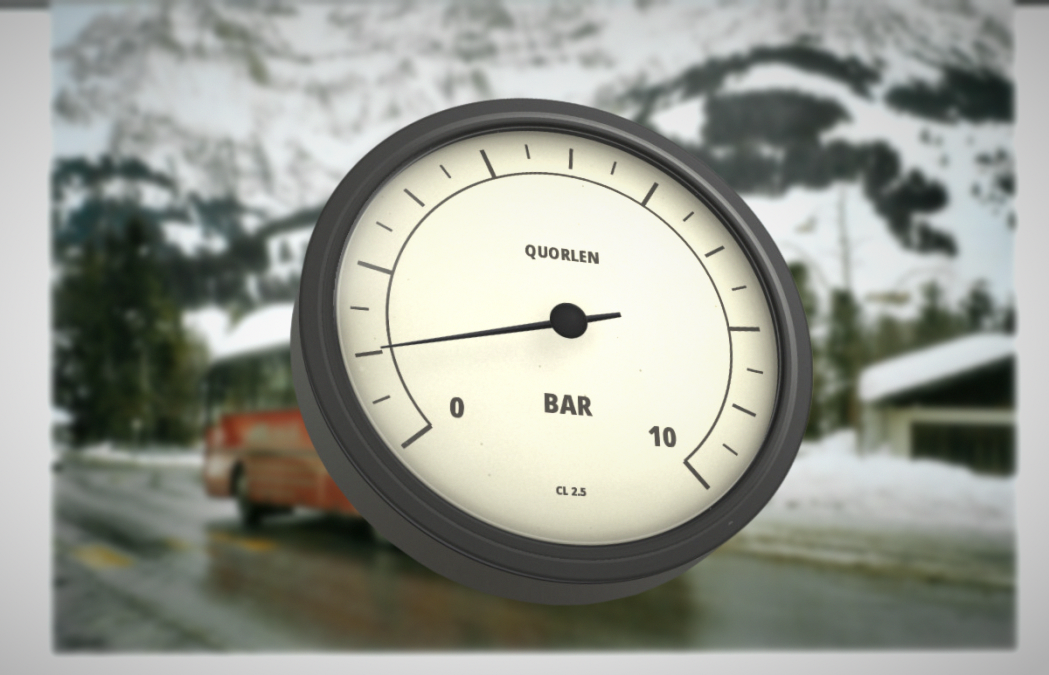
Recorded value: **1** bar
